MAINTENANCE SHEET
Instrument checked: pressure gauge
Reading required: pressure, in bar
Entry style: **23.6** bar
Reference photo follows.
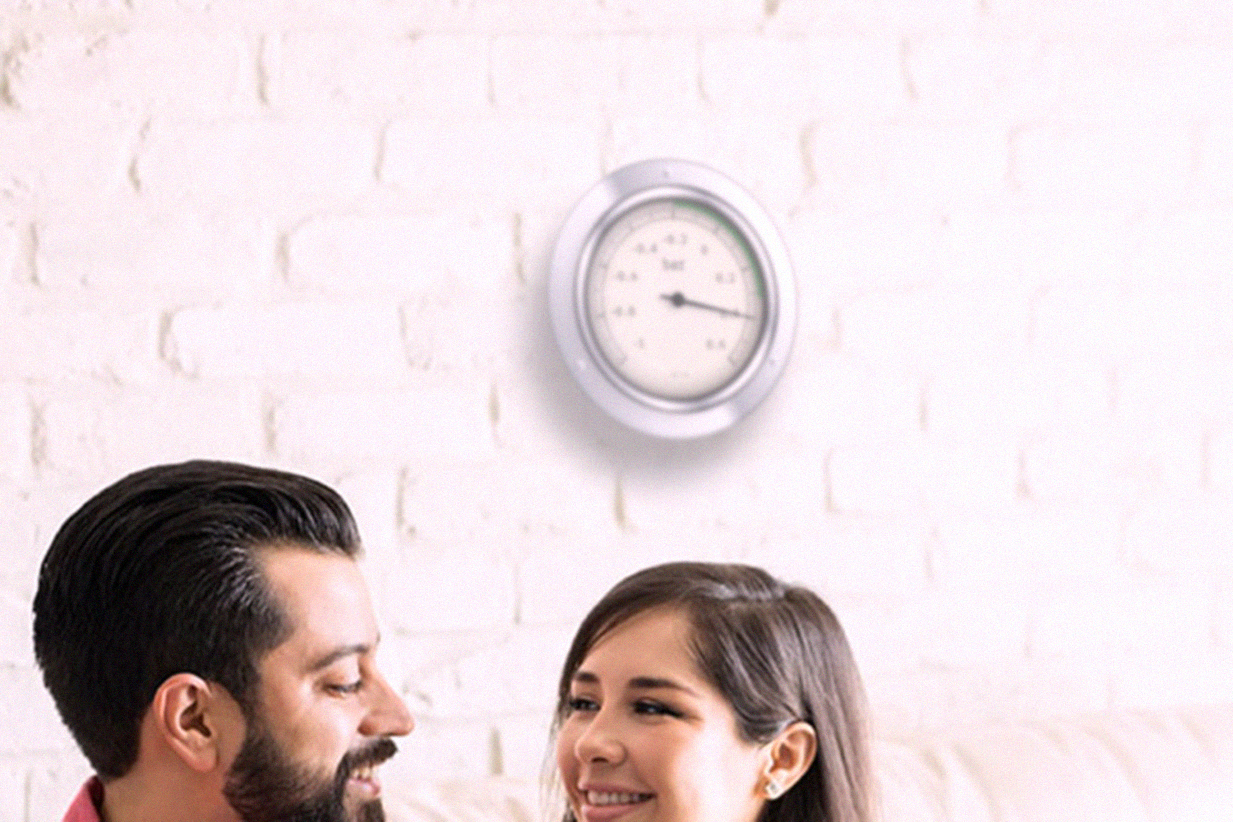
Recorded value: **0.4** bar
